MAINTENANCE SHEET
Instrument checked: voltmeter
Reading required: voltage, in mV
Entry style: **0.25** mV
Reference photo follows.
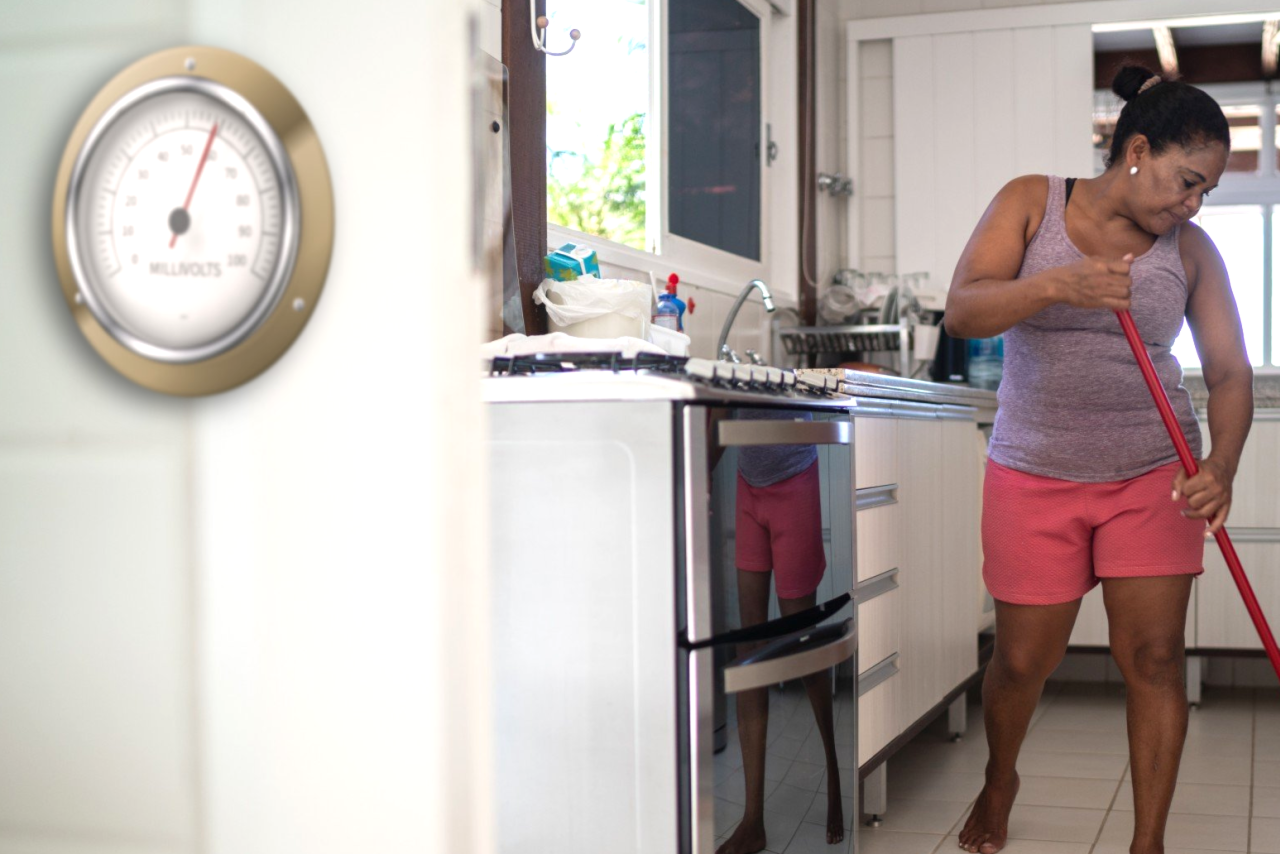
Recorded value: **60** mV
